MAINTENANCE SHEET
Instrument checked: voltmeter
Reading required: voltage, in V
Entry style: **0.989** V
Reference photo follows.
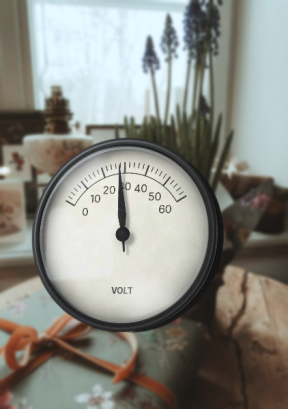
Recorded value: **28** V
